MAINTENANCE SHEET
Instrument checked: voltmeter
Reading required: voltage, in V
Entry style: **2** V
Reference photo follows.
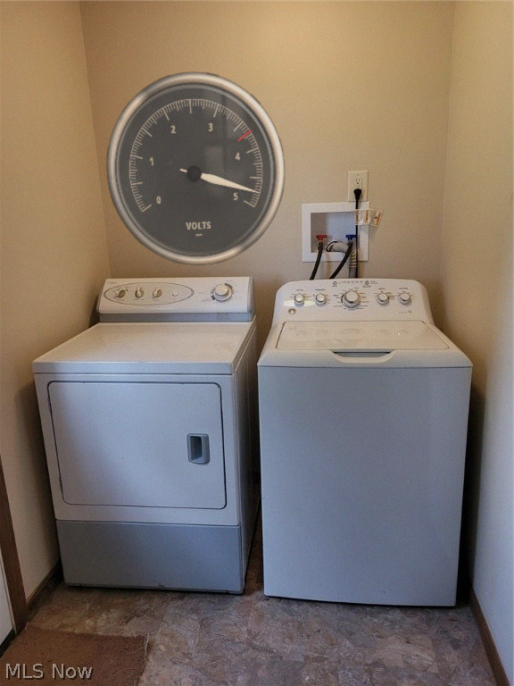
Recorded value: **4.75** V
